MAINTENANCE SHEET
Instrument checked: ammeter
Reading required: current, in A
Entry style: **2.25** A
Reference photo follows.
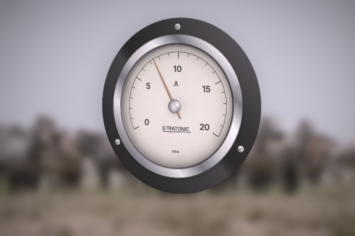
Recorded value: **7.5** A
